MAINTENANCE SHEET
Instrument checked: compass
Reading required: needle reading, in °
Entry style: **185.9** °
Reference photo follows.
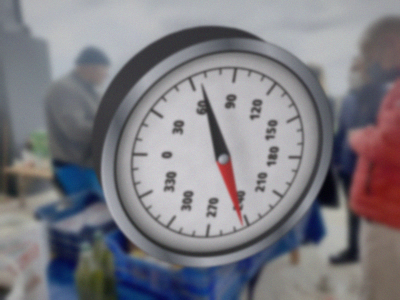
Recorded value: **245** °
